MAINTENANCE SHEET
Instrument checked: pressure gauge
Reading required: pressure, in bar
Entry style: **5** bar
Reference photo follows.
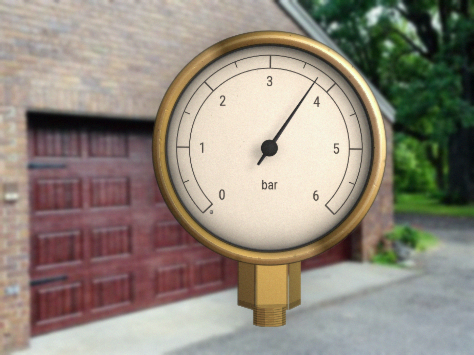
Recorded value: **3.75** bar
